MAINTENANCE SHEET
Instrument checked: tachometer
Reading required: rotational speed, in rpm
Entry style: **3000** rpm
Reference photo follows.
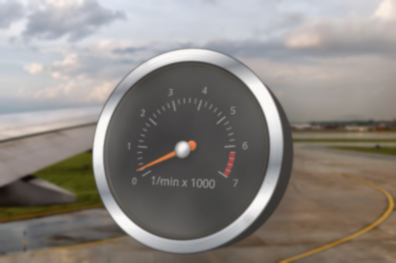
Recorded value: **200** rpm
